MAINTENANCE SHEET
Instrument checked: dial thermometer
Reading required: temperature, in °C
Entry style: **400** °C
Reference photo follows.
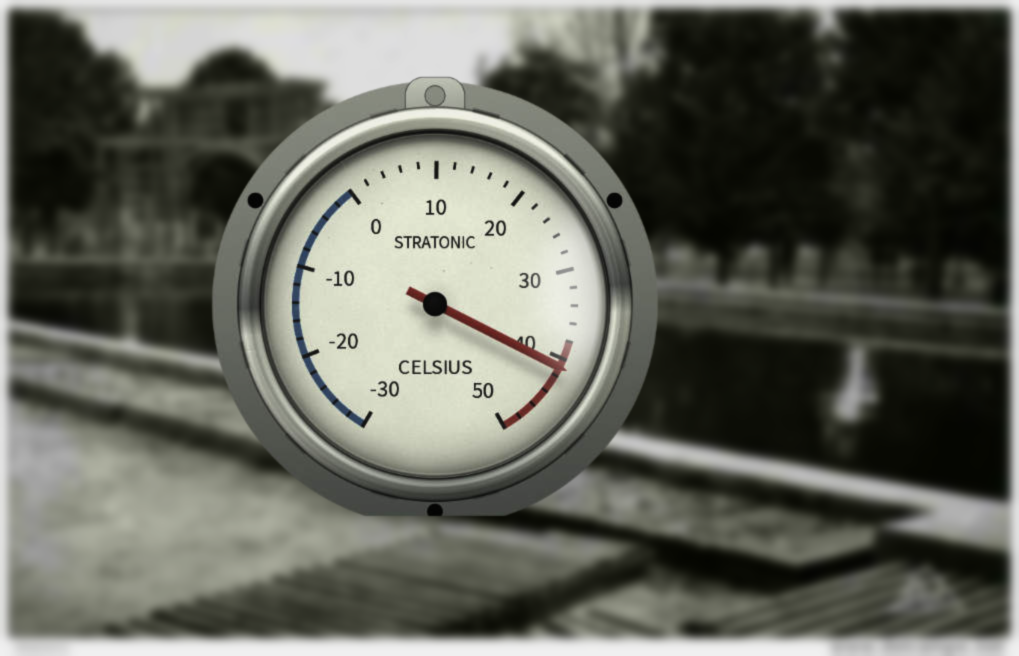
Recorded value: **41** °C
